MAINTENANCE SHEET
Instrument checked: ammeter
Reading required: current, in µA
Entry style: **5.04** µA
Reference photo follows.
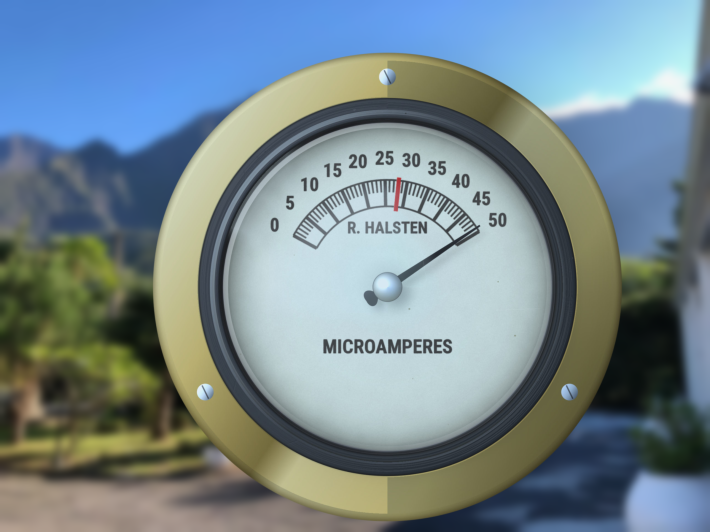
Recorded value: **49** µA
